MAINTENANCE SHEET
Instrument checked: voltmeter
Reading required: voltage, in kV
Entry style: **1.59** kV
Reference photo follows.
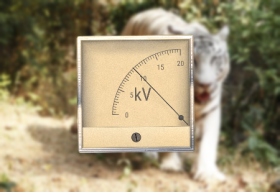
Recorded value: **10** kV
